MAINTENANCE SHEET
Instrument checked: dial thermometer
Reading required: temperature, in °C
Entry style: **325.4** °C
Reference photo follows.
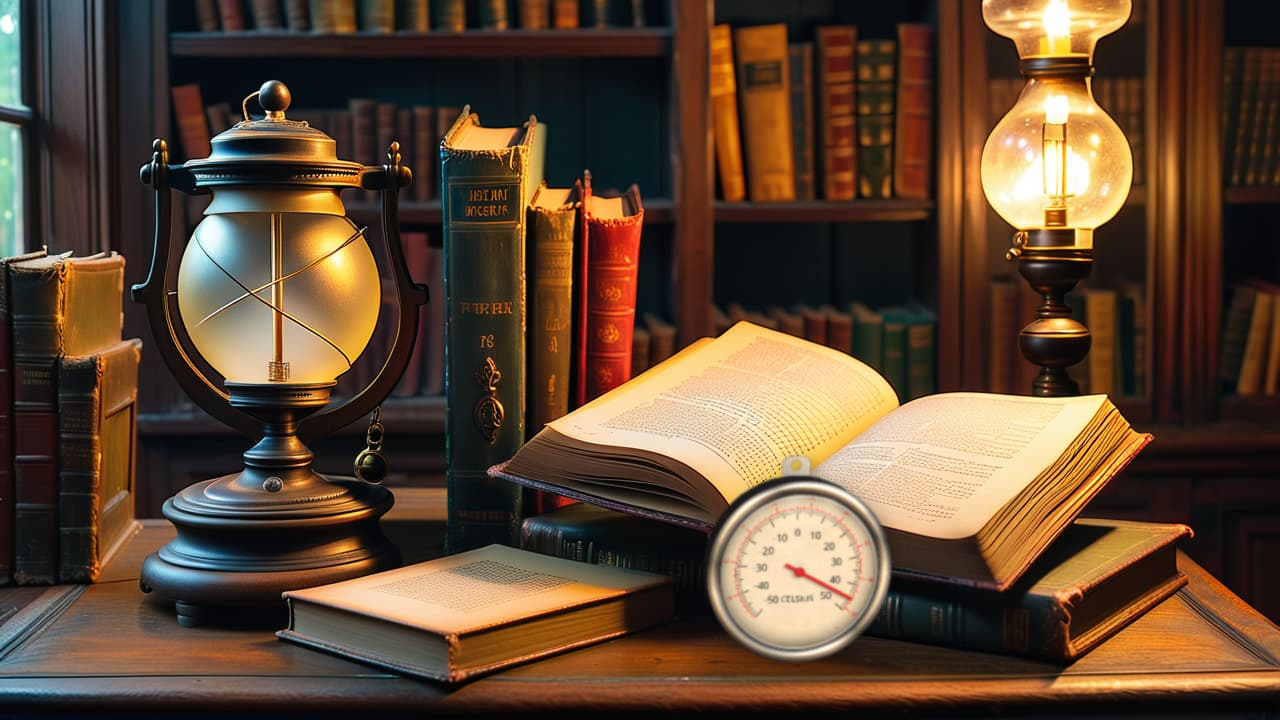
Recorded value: **45** °C
